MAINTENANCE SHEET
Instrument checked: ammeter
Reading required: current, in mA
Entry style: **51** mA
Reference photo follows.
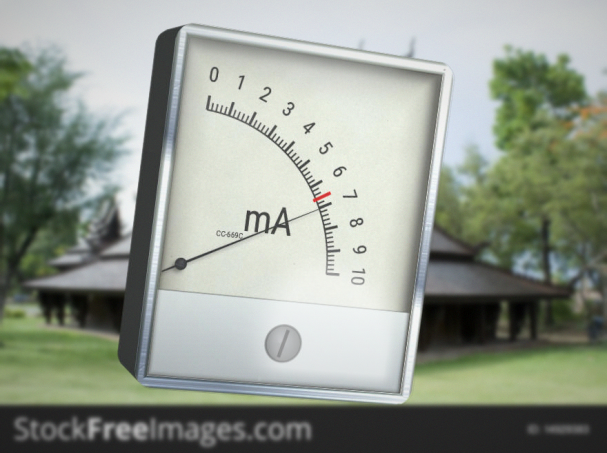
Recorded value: **7** mA
